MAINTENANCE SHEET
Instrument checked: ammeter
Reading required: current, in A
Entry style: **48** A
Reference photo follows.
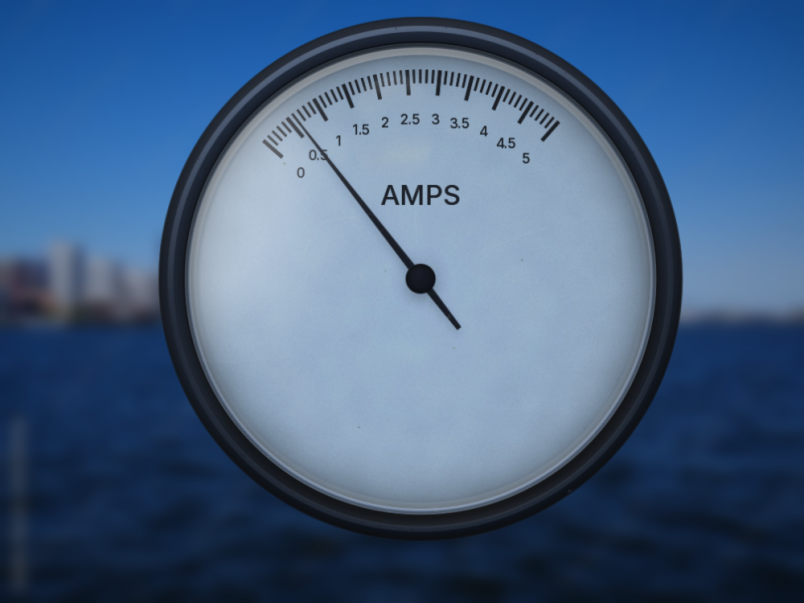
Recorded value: **0.6** A
